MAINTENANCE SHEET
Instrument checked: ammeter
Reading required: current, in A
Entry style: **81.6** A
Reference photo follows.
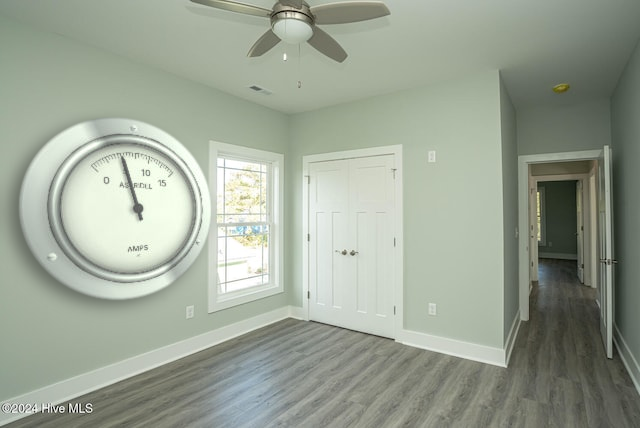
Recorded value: **5** A
